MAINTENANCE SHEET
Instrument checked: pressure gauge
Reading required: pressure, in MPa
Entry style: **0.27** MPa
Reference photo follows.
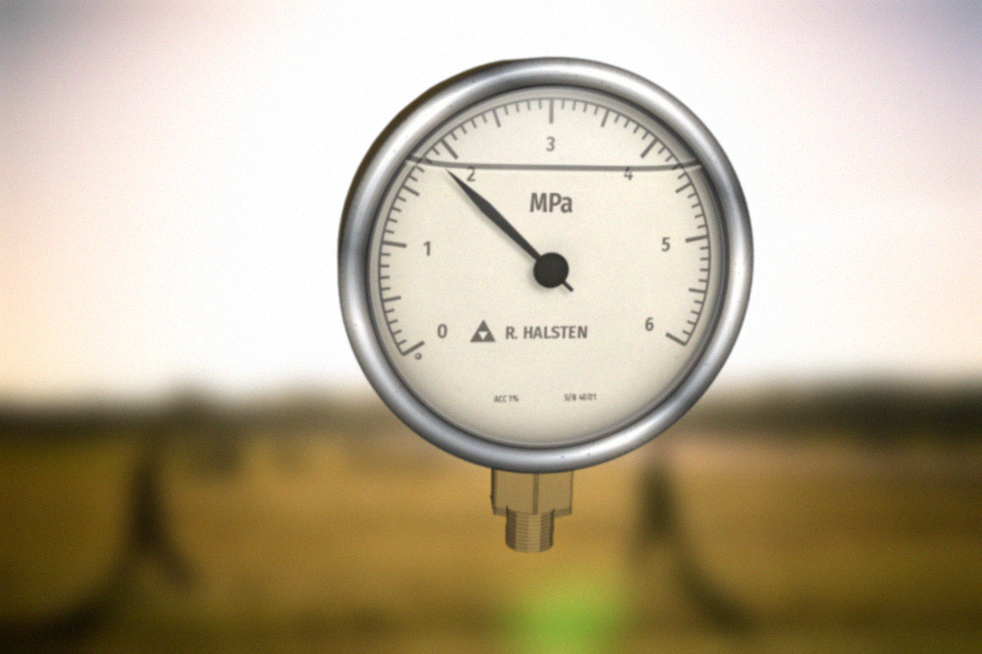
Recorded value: **1.85** MPa
